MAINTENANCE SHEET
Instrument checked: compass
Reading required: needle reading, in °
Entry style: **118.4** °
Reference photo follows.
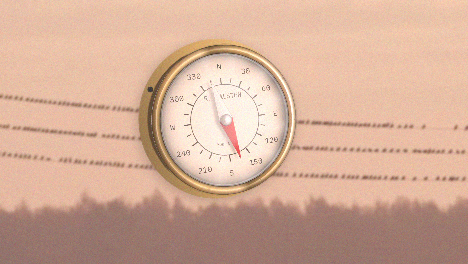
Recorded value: **165** °
